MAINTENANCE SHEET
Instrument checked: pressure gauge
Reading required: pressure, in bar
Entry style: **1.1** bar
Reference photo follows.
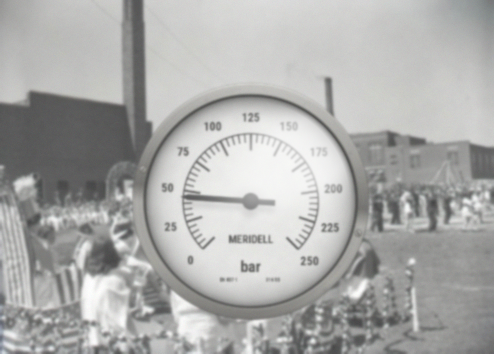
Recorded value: **45** bar
